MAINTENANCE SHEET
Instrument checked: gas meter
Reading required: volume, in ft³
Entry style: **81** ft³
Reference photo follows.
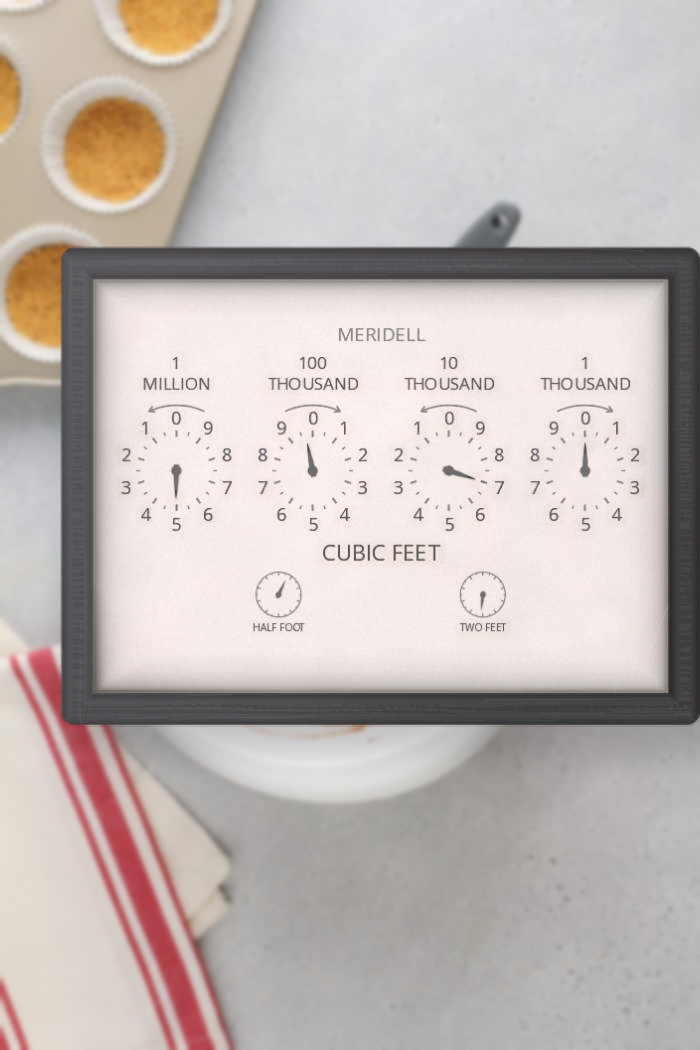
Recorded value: **497000** ft³
